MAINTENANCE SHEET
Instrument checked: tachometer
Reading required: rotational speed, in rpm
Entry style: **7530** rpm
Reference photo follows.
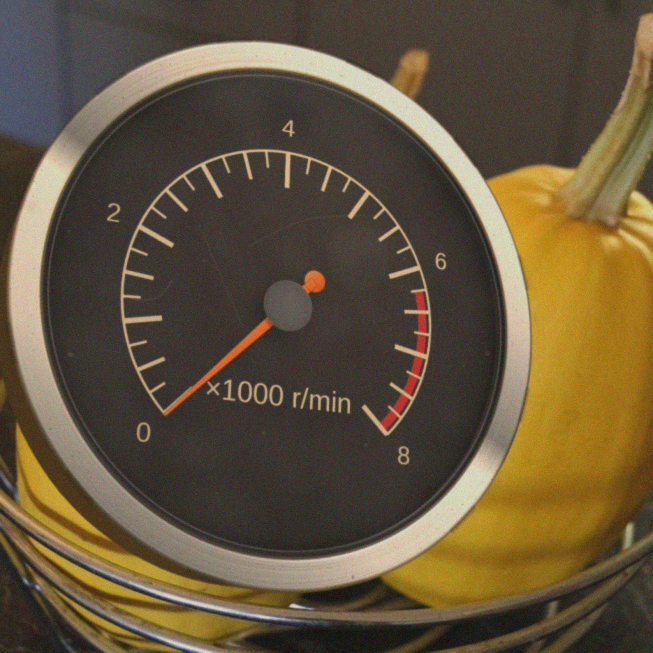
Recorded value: **0** rpm
